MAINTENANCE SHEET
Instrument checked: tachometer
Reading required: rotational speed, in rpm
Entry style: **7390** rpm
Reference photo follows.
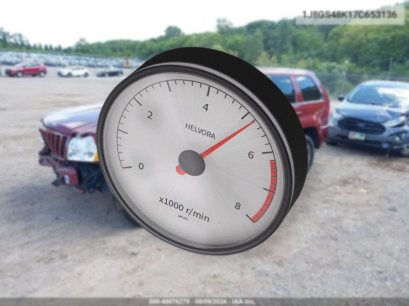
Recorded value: **5200** rpm
